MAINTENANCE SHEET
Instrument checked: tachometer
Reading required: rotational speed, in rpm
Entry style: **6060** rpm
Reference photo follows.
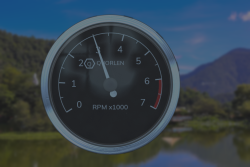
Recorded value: **3000** rpm
